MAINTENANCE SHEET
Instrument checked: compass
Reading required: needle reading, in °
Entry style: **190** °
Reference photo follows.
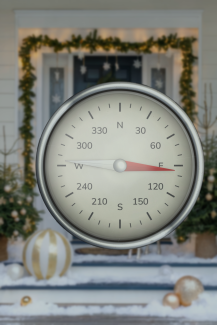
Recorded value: **95** °
